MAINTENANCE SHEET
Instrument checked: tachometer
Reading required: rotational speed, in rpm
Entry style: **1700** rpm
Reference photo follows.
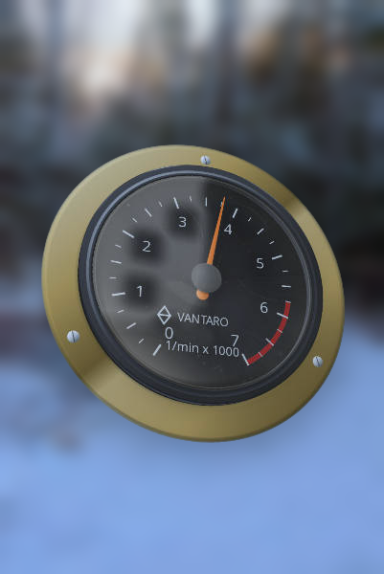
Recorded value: **3750** rpm
